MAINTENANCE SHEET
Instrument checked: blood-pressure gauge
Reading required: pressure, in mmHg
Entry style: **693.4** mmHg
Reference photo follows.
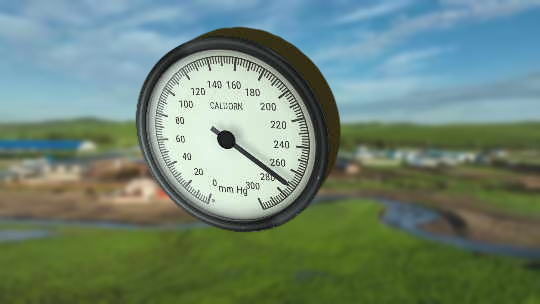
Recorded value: **270** mmHg
